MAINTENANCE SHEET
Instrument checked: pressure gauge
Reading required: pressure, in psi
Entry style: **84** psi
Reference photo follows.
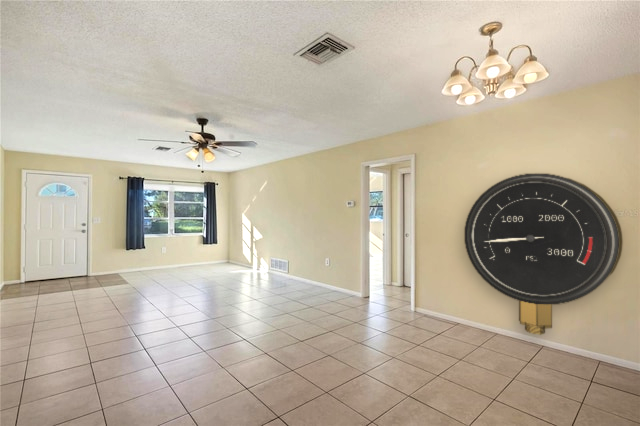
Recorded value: **300** psi
